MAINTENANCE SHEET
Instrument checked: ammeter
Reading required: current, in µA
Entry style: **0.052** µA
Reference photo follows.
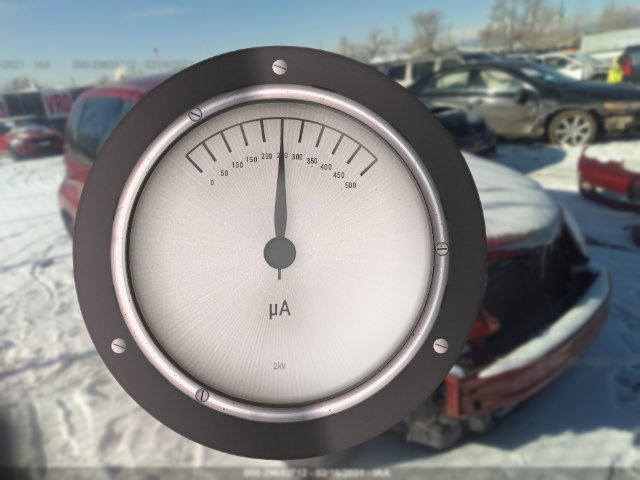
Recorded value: **250** µA
